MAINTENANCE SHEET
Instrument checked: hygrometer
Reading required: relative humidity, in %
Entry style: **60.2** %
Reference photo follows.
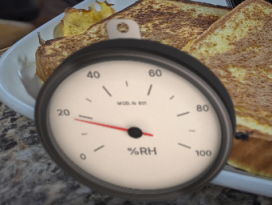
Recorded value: **20** %
